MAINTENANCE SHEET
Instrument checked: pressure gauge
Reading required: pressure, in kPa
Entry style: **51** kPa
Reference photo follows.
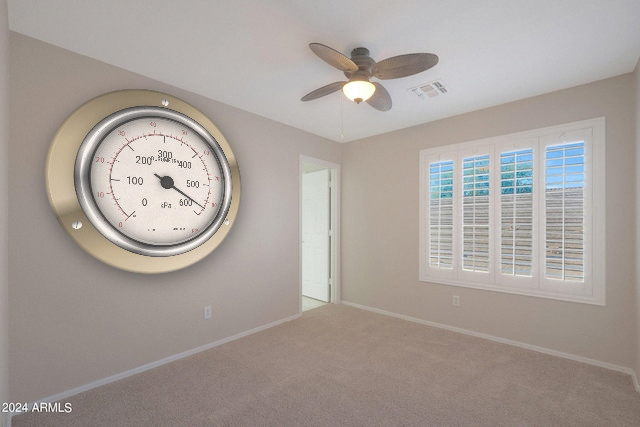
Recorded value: **575** kPa
